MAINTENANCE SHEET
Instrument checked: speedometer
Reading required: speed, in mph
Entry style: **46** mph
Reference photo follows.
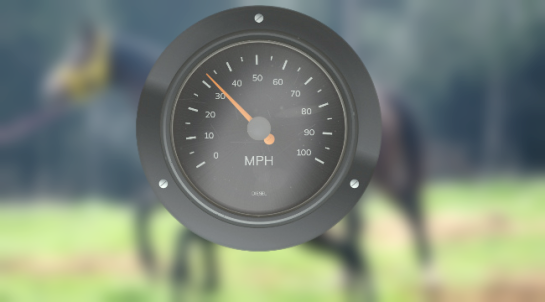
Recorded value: **32.5** mph
